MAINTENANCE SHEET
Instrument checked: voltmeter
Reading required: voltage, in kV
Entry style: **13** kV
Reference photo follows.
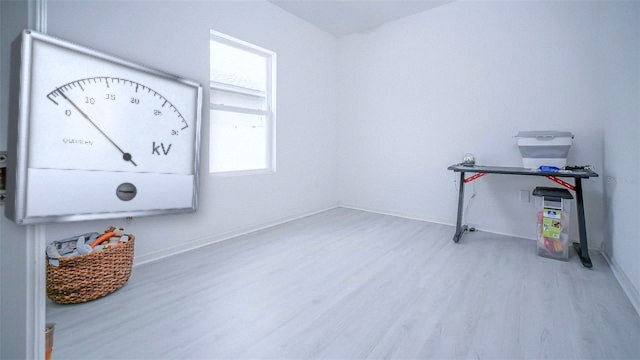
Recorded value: **5** kV
